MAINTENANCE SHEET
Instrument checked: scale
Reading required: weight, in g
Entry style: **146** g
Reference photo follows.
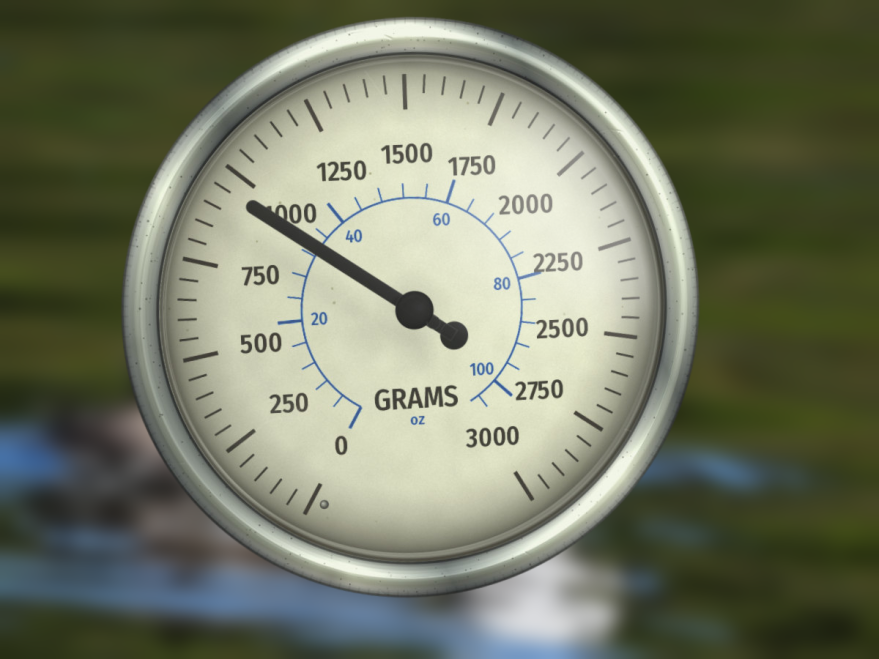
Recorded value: **950** g
